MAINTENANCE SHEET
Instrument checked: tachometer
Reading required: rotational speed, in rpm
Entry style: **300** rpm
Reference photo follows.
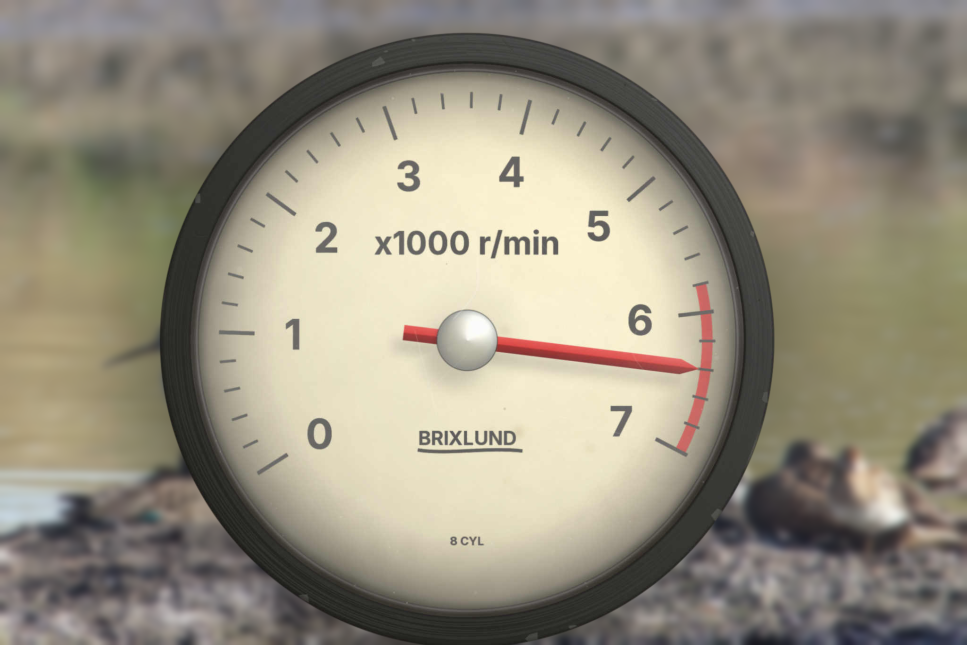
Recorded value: **6400** rpm
